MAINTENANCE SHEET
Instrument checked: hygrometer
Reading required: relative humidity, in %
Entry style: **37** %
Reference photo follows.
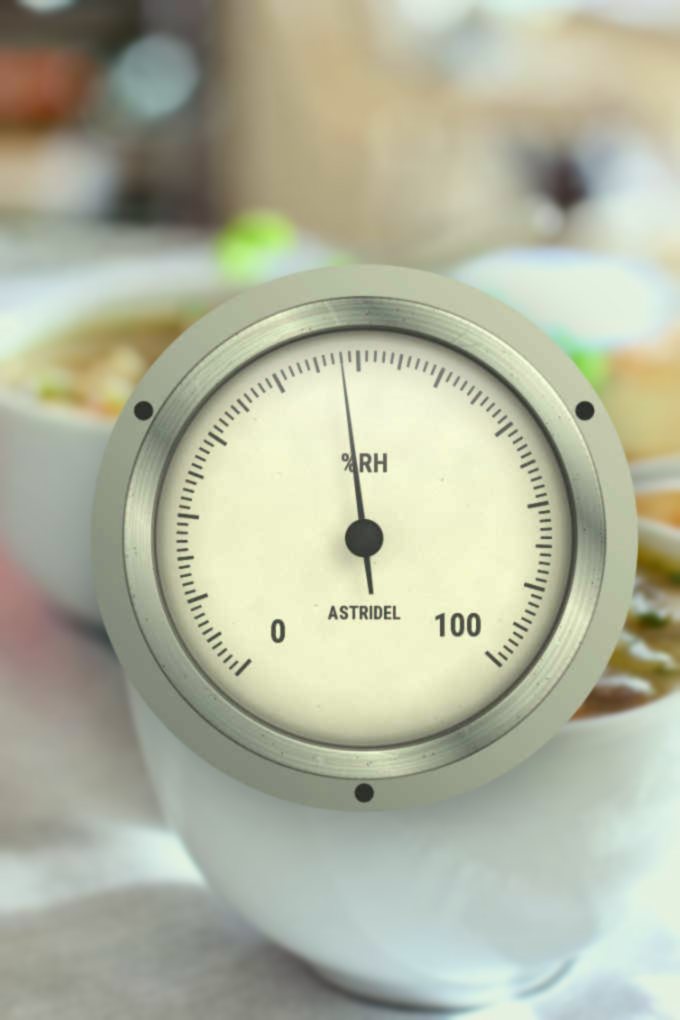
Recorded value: **48** %
